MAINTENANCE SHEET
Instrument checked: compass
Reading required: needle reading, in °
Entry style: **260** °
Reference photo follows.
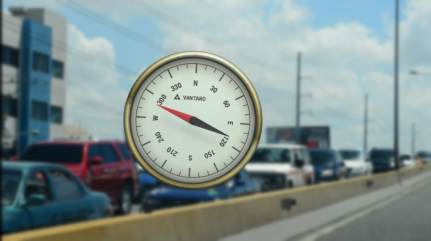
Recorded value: **290** °
